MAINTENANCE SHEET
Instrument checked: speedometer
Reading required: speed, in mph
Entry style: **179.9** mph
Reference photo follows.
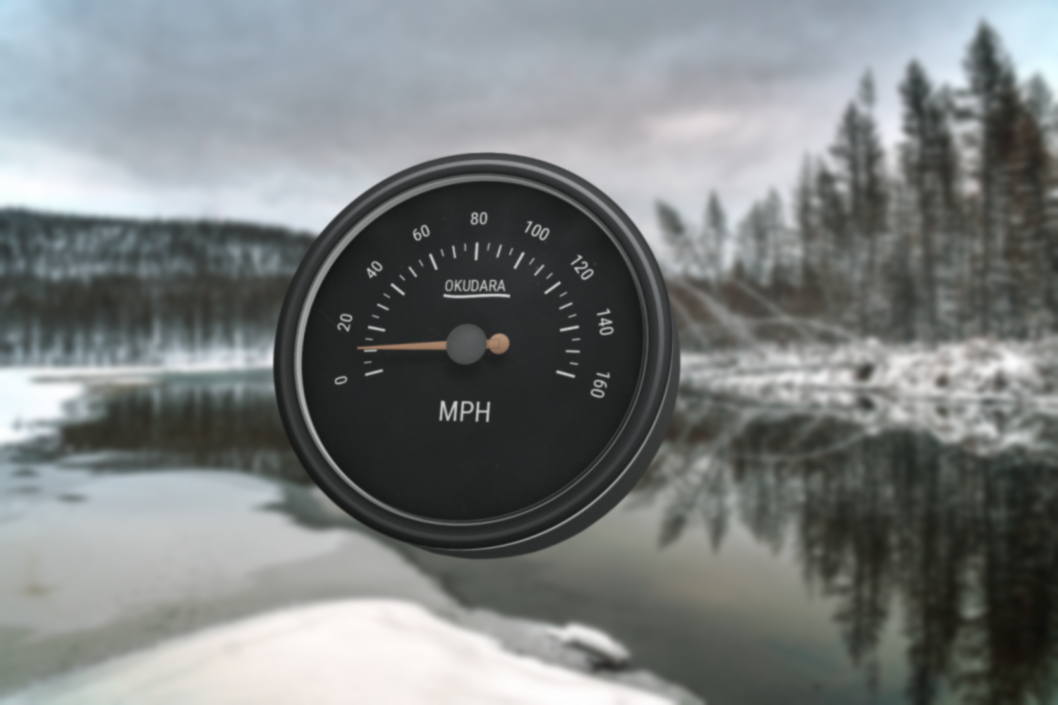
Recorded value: **10** mph
